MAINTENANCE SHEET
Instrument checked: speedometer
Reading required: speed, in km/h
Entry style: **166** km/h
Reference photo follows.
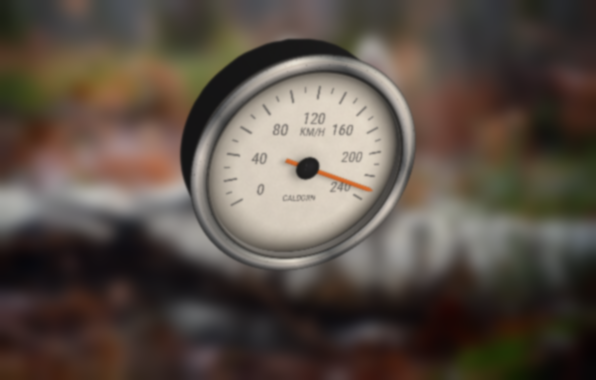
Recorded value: **230** km/h
